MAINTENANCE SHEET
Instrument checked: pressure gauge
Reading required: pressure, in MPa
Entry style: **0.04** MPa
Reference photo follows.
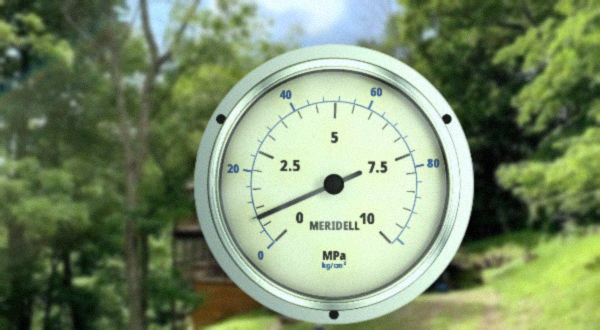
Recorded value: **0.75** MPa
